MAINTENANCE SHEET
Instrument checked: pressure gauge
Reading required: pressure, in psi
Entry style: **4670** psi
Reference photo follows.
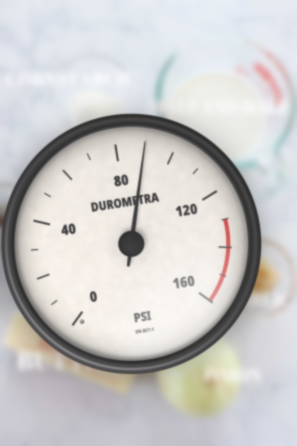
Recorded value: **90** psi
